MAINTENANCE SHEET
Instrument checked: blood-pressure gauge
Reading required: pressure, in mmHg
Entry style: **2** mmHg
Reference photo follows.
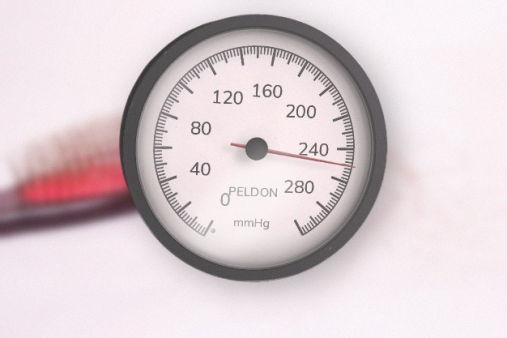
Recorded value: **250** mmHg
